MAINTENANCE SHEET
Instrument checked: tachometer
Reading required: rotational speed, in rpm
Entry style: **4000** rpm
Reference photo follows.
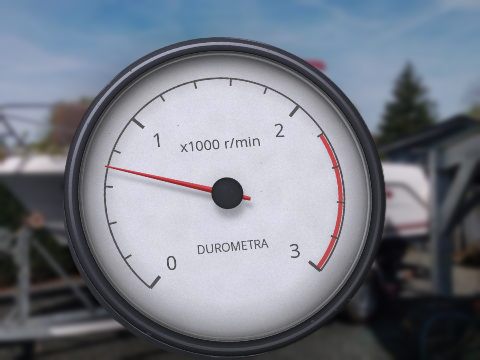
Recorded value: **700** rpm
